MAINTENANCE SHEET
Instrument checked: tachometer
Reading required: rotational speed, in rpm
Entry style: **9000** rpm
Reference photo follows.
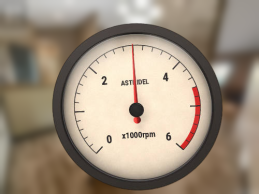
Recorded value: **3000** rpm
